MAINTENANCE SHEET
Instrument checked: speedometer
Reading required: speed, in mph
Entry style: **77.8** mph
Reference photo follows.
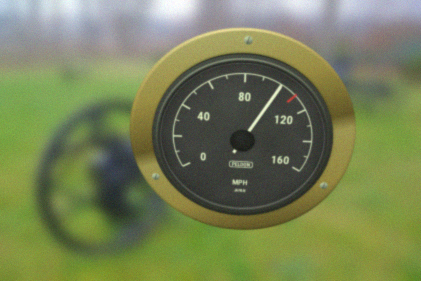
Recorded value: **100** mph
